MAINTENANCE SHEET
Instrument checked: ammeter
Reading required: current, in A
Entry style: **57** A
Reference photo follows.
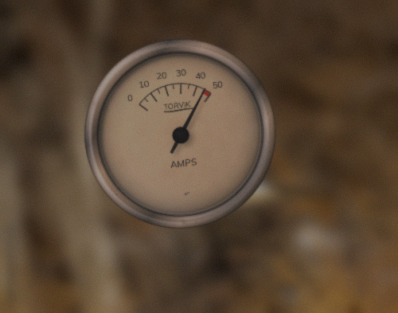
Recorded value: **45** A
